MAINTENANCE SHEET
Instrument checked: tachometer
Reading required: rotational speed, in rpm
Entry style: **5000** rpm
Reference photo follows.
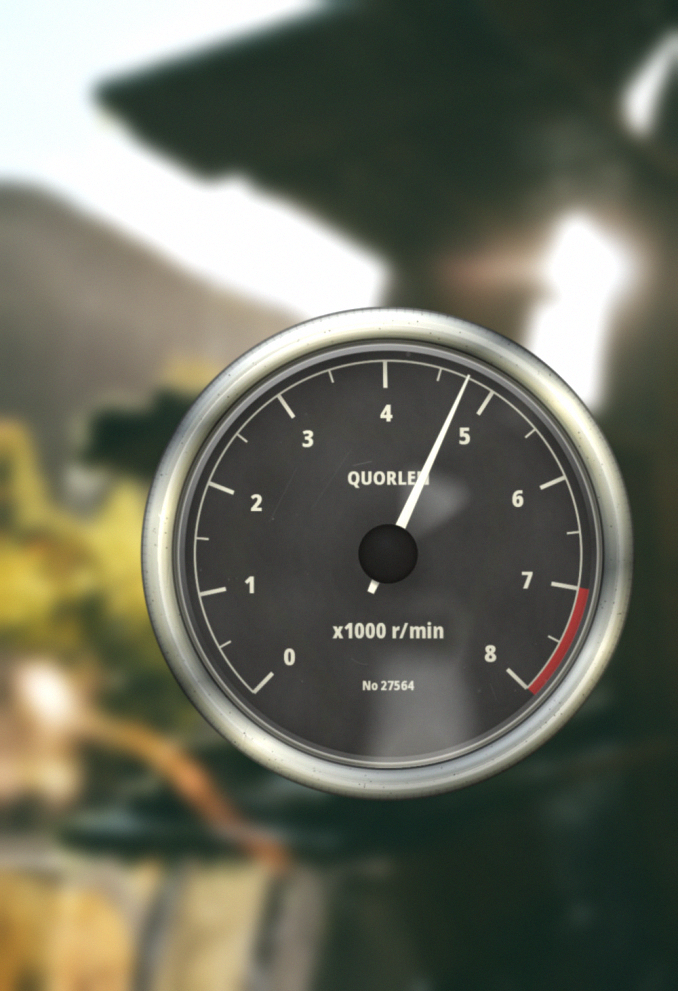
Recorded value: **4750** rpm
